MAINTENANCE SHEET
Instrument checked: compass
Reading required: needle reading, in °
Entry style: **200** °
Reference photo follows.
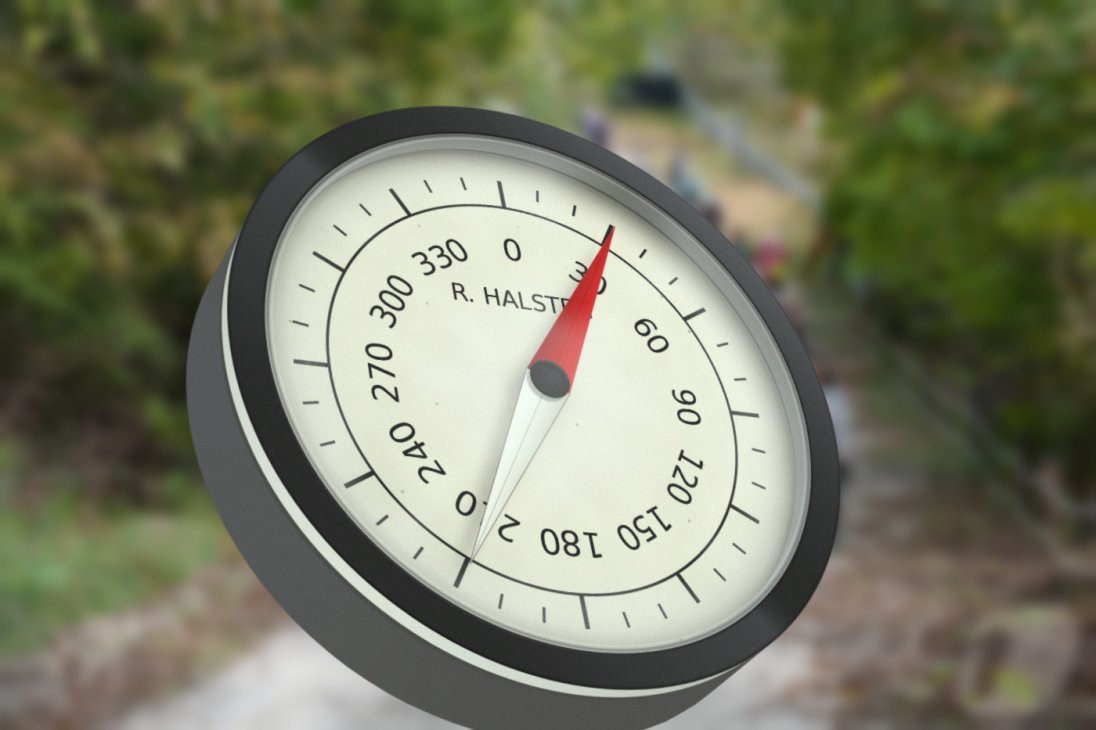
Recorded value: **30** °
